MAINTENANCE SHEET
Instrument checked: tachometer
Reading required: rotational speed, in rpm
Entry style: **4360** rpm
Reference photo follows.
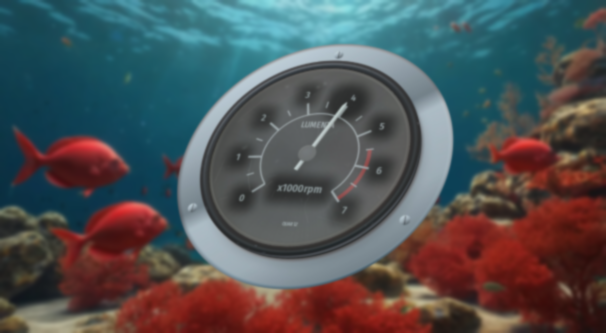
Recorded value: **4000** rpm
